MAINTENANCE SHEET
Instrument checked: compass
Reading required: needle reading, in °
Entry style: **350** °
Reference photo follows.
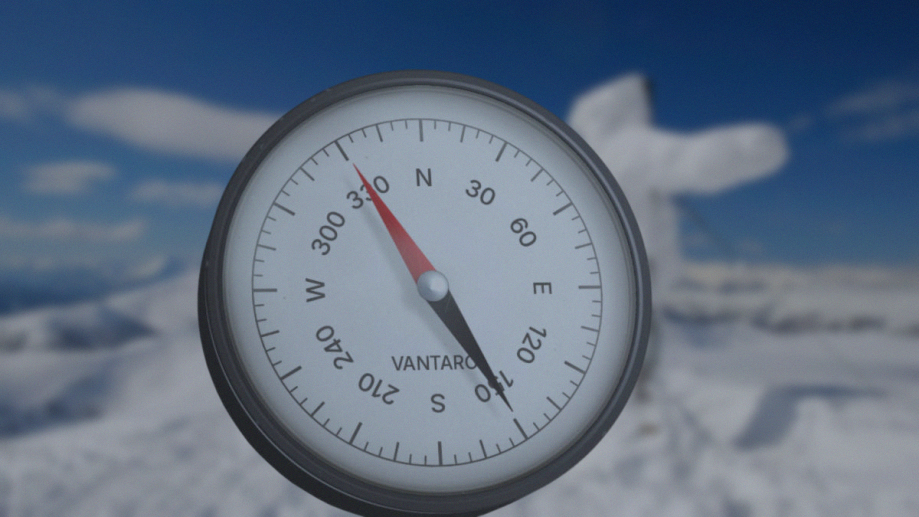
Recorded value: **330** °
